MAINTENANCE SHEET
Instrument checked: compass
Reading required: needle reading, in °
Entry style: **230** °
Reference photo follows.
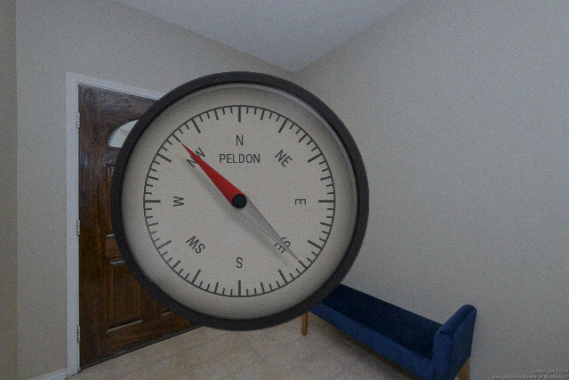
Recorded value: **315** °
